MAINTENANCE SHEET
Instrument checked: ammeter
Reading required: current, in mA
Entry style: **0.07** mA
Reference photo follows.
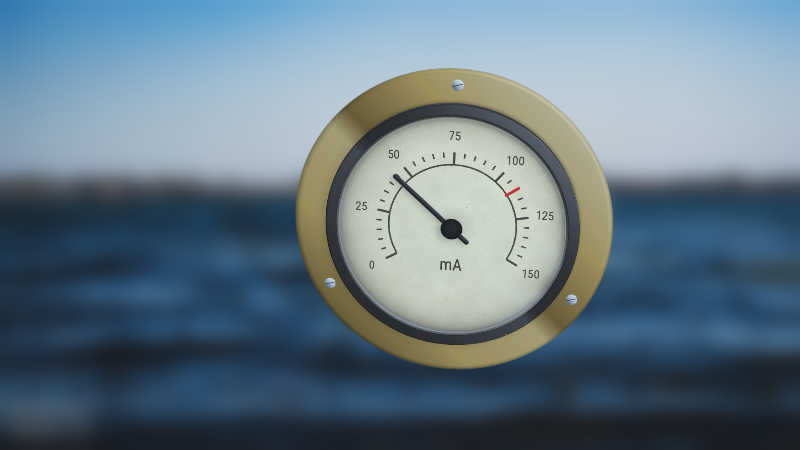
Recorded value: **45** mA
